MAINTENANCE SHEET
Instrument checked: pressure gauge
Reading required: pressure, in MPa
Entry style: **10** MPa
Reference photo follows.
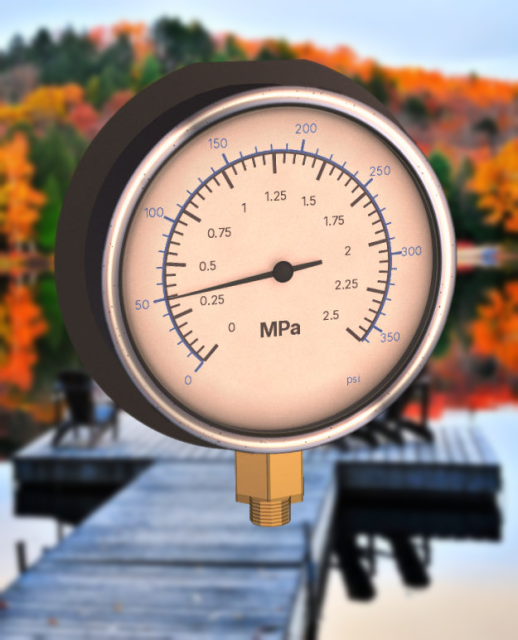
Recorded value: **0.35** MPa
